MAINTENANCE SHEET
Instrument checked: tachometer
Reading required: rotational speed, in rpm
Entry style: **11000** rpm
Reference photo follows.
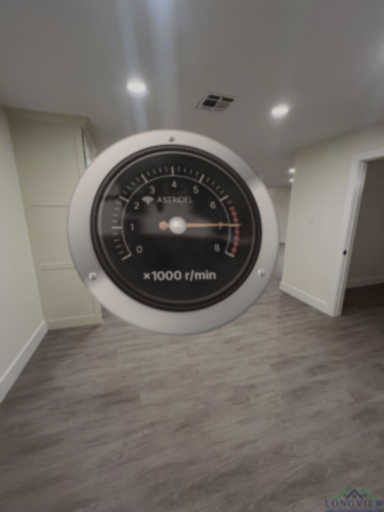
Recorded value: **7000** rpm
